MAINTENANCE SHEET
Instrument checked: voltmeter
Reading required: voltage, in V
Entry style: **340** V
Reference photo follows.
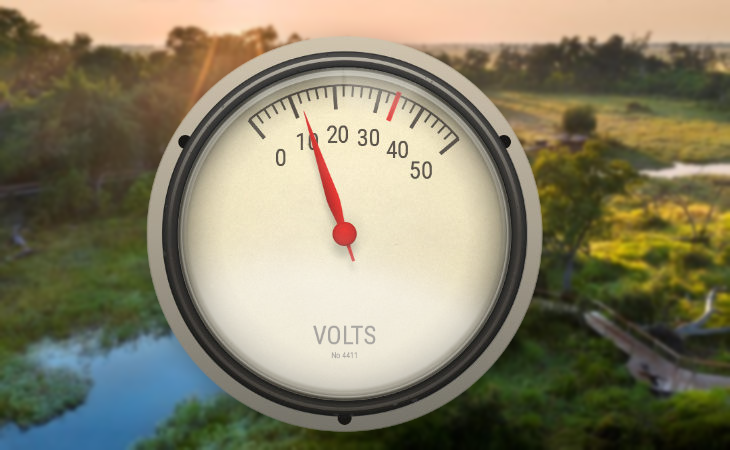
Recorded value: **12** V
